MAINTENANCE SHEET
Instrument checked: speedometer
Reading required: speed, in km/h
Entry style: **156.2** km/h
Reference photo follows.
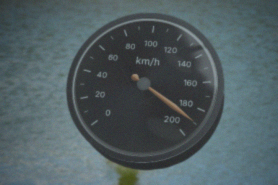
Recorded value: **190** km/h
